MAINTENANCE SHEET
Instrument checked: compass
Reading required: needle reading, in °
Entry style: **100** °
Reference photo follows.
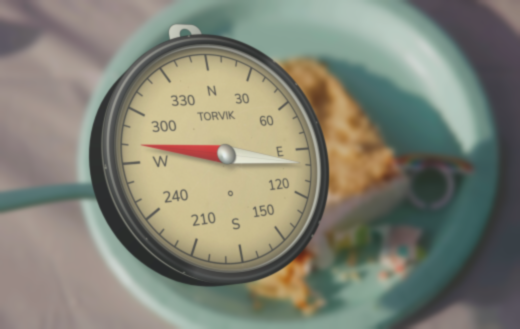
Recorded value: **280** °
